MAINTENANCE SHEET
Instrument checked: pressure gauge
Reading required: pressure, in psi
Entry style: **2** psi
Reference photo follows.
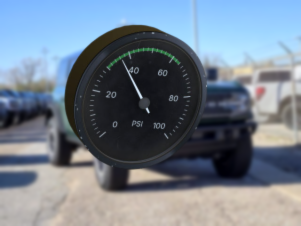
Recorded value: **36** psi
